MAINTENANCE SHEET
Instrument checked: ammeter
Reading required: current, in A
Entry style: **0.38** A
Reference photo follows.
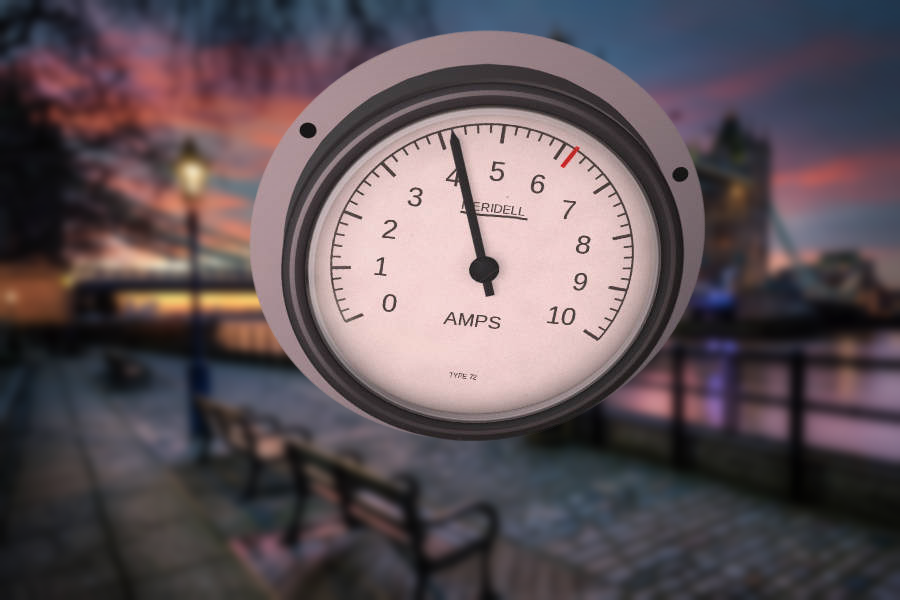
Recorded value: **4.2** A
